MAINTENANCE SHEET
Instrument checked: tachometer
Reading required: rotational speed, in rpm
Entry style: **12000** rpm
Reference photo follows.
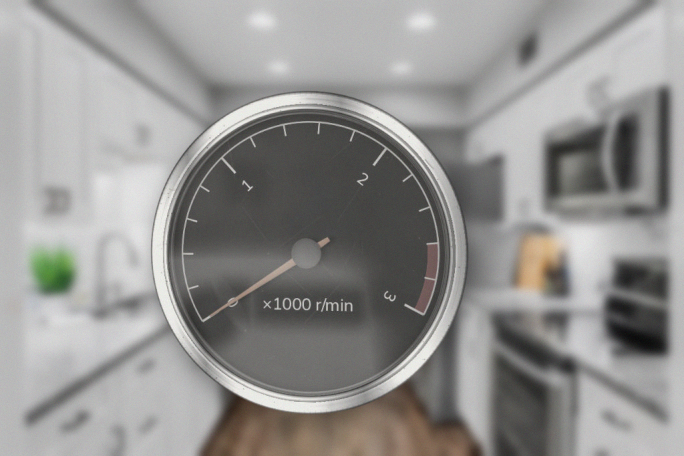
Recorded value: **0** rpm
